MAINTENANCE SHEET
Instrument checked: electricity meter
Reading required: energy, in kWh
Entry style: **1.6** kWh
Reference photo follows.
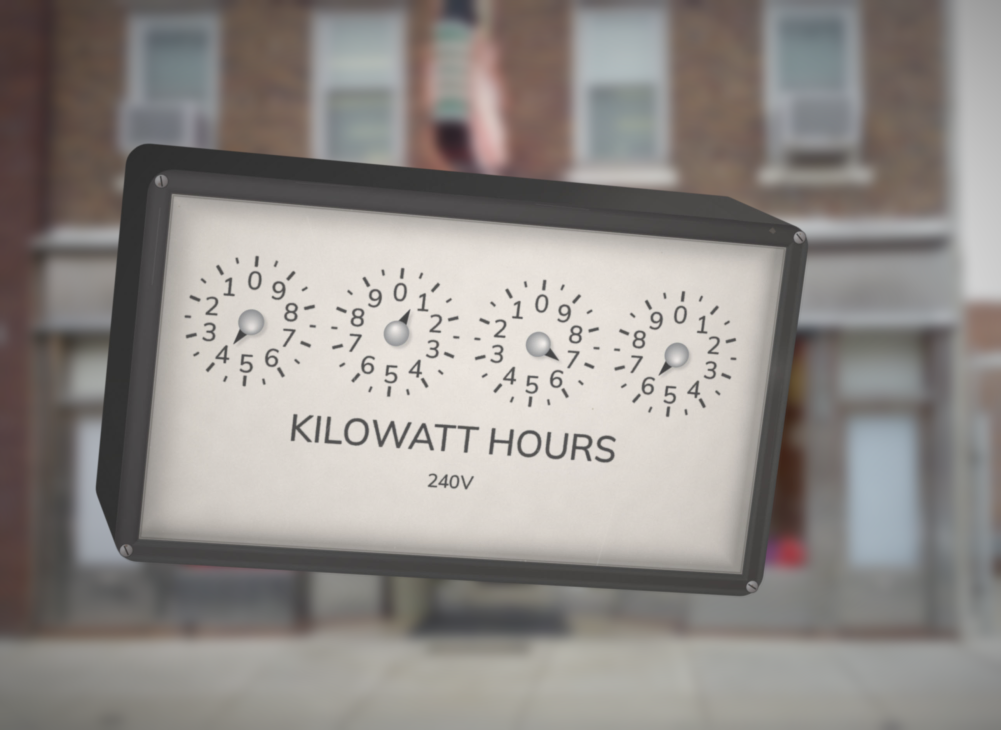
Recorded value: **4066** kWh
